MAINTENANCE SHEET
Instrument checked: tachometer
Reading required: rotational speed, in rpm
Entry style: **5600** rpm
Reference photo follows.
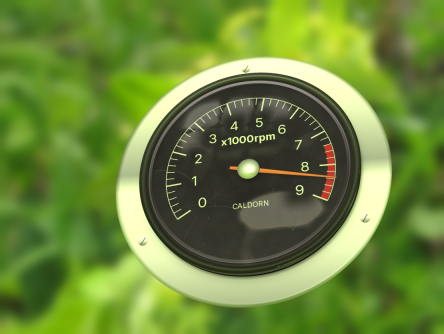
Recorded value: **8400** rpm
